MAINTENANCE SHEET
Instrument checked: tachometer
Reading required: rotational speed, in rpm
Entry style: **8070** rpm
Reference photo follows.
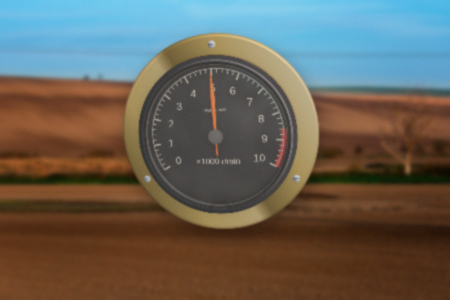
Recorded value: **5000** rpm
